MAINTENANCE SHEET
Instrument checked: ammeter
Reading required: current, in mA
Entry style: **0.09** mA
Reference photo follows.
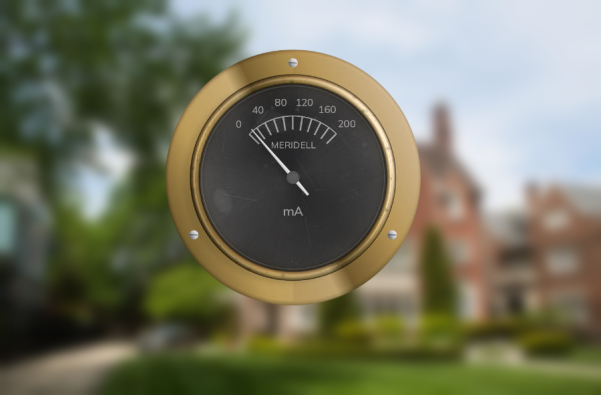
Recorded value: **10** mA
